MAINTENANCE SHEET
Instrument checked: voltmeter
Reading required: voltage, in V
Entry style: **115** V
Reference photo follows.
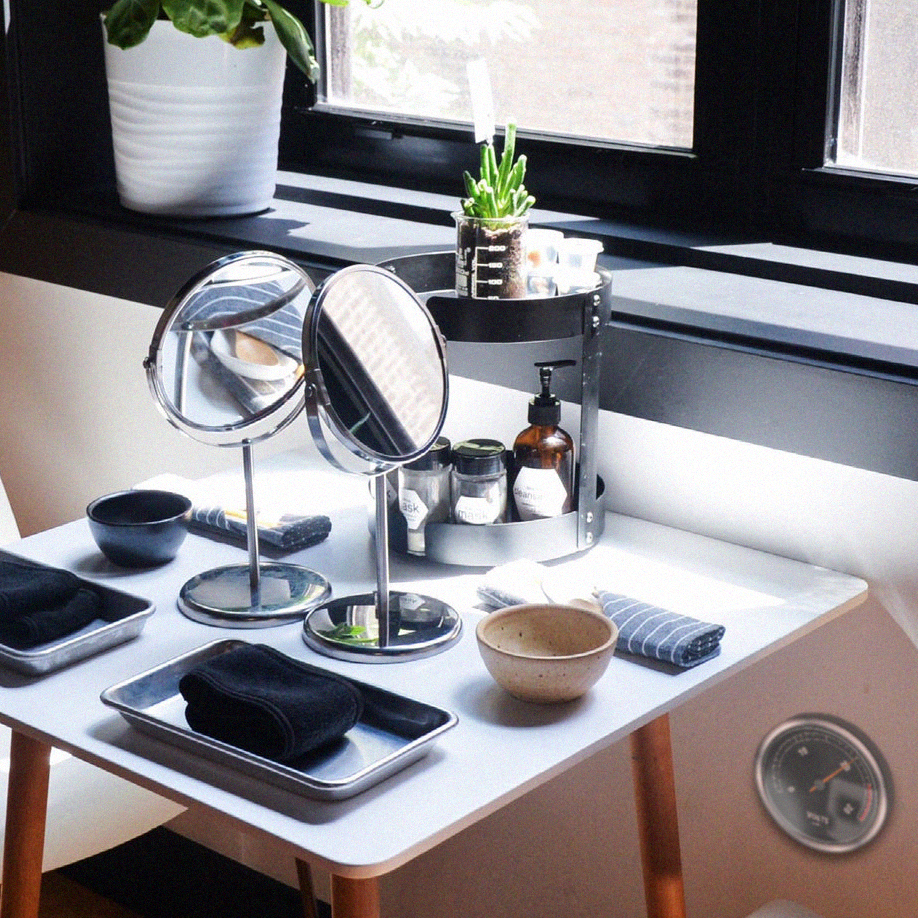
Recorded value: **20** V
